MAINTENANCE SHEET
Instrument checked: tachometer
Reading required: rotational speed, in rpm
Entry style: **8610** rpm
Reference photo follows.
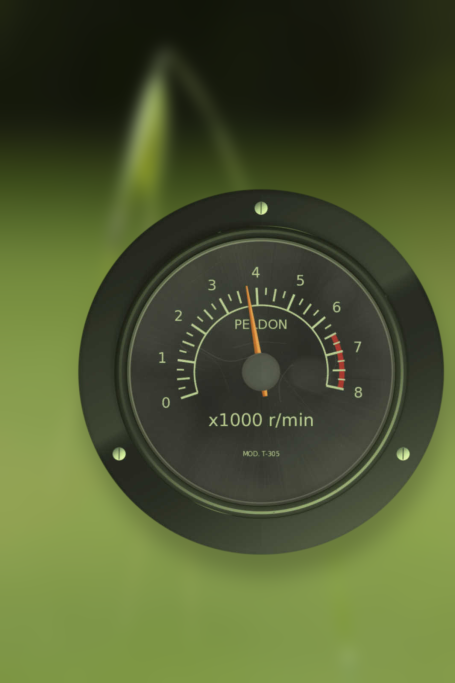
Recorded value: **3750** rpm
